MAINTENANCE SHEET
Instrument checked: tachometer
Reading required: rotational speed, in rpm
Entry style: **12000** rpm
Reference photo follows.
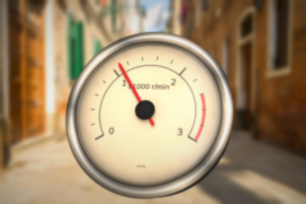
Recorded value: **1100** rpm
